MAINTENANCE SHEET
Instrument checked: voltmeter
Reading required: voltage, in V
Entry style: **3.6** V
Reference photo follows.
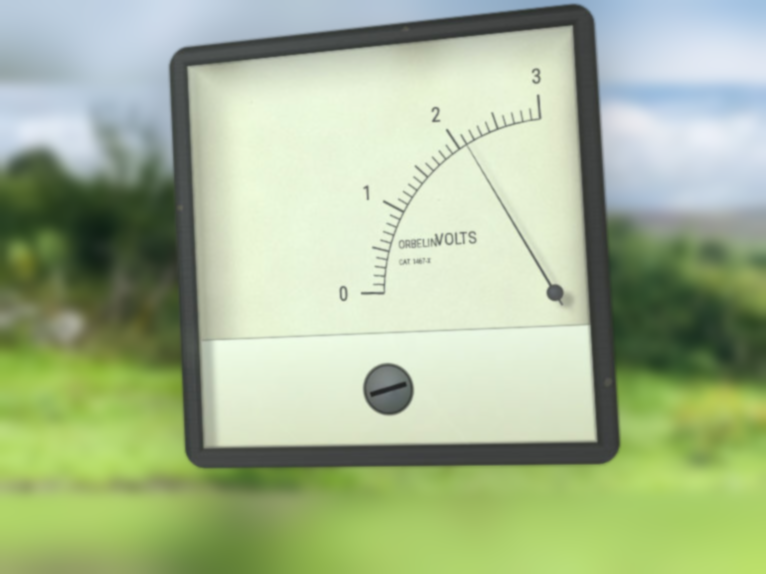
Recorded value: **2.1** V
